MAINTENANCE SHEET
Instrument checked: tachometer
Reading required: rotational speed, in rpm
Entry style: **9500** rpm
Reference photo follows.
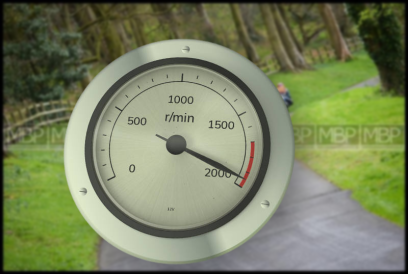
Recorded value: **1950** rpm
